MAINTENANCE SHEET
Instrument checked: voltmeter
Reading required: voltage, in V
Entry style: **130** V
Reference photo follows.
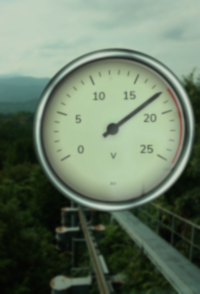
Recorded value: **18** V
